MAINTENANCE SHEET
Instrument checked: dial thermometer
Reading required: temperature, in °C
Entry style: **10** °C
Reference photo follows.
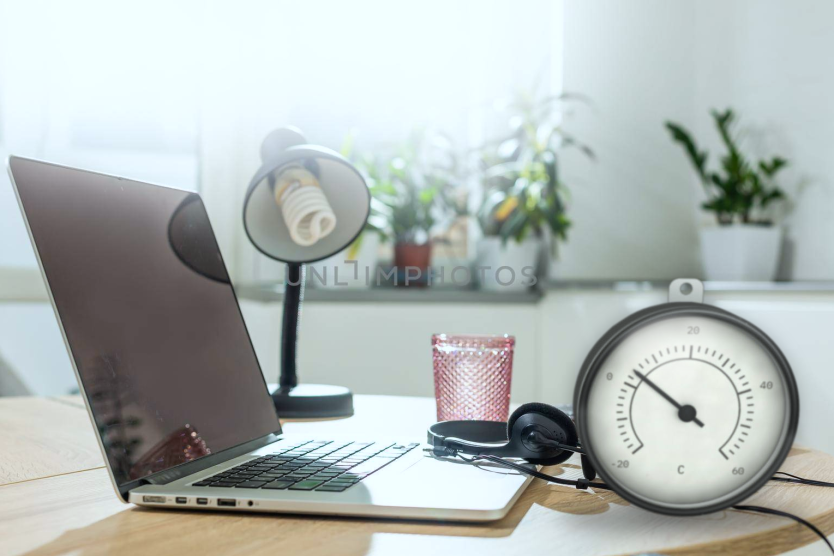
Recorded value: **4** °C
